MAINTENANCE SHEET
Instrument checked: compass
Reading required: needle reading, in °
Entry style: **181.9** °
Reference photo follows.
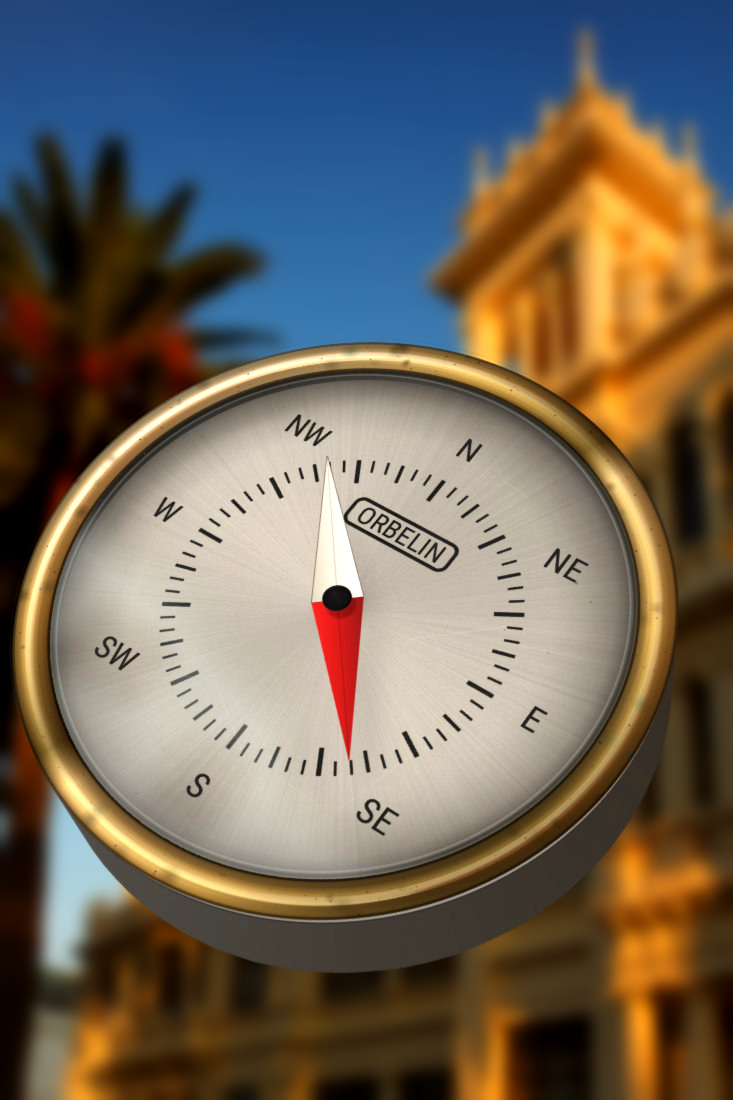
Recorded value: **140** °
